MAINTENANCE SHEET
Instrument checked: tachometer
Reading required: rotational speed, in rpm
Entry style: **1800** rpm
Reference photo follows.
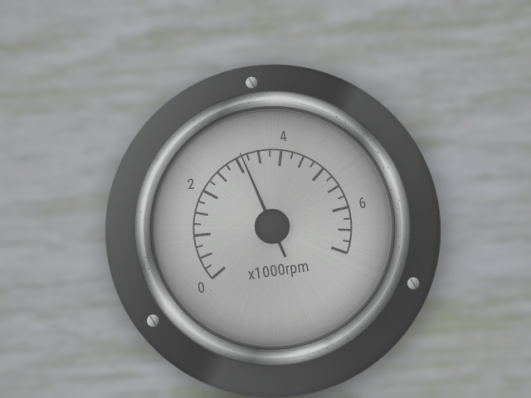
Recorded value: **3125** rpm
